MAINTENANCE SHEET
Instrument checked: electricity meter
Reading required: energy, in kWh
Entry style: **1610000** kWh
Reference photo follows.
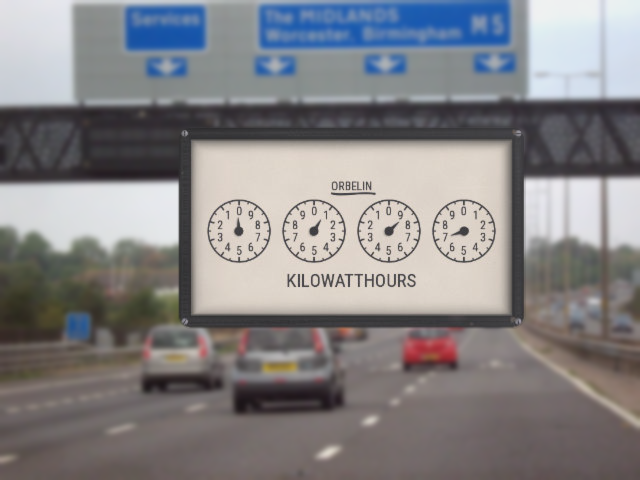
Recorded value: **87** kWh
